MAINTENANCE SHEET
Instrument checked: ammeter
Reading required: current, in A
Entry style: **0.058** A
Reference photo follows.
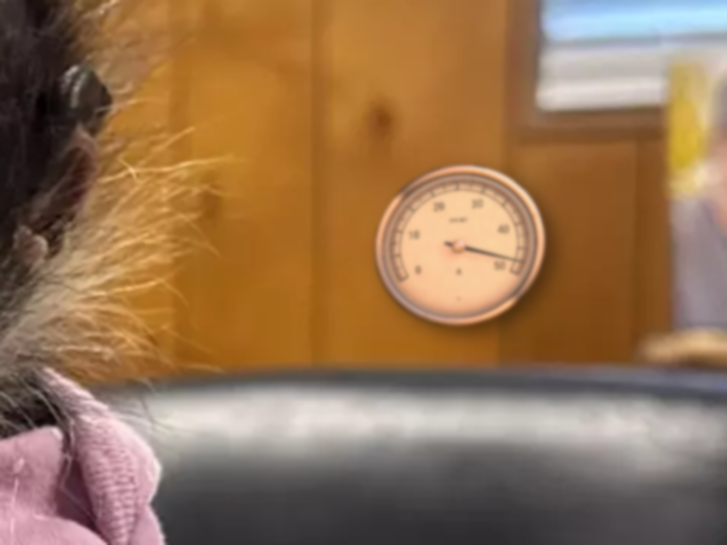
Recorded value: **47.5** A
